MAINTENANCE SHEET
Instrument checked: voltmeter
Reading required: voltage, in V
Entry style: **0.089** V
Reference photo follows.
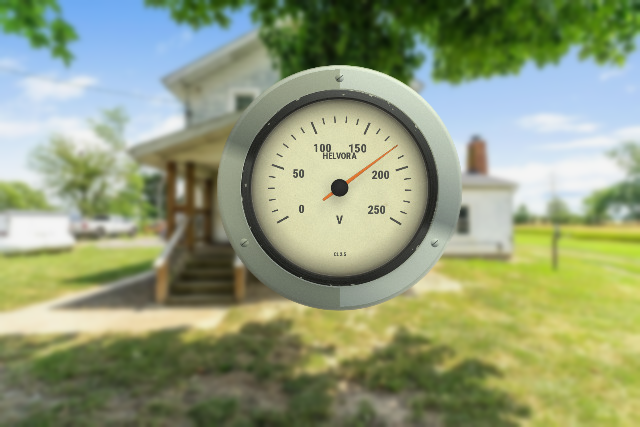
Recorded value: **180** V
